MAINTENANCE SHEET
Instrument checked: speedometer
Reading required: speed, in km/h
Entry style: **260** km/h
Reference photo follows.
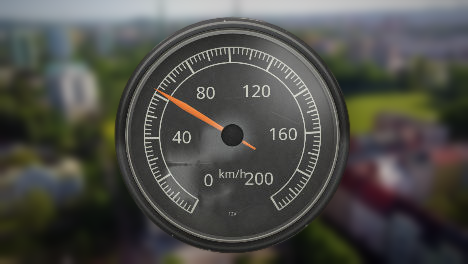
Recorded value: **62** km/h
